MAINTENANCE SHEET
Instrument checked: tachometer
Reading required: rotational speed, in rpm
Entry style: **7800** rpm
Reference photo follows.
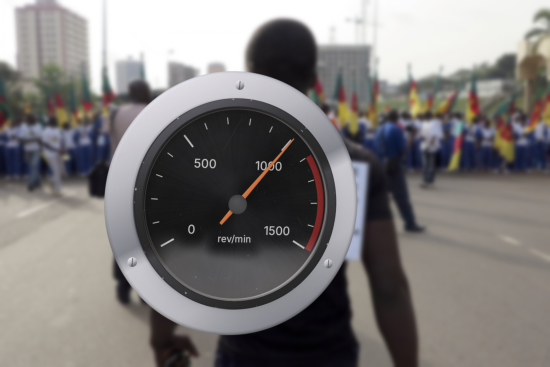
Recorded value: **1000** rpm
